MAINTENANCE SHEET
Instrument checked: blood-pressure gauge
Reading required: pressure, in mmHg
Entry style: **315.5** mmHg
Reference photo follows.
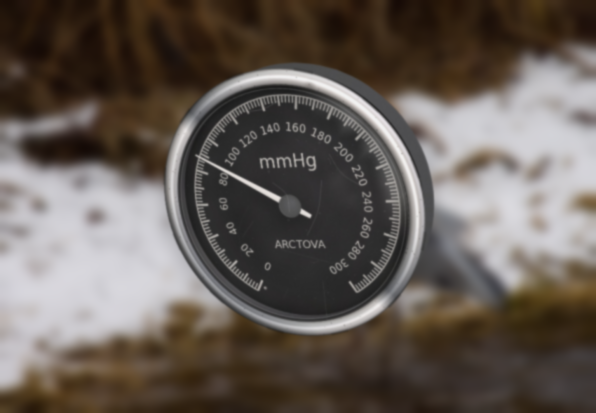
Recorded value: **90** mmHg
